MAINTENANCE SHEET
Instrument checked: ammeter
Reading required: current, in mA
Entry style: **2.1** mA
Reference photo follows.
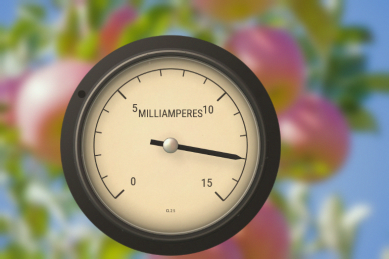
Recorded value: **13** mA
